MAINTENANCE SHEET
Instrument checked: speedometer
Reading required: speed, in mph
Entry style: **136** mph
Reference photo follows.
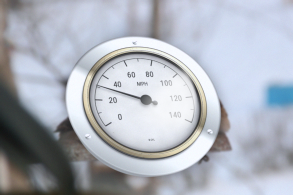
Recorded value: **30** mph
